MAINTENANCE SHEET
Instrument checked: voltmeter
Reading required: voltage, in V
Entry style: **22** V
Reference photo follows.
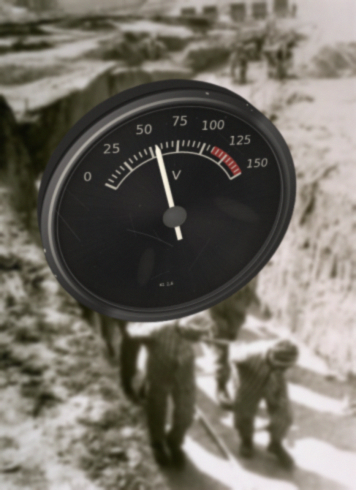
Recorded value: **55** V
